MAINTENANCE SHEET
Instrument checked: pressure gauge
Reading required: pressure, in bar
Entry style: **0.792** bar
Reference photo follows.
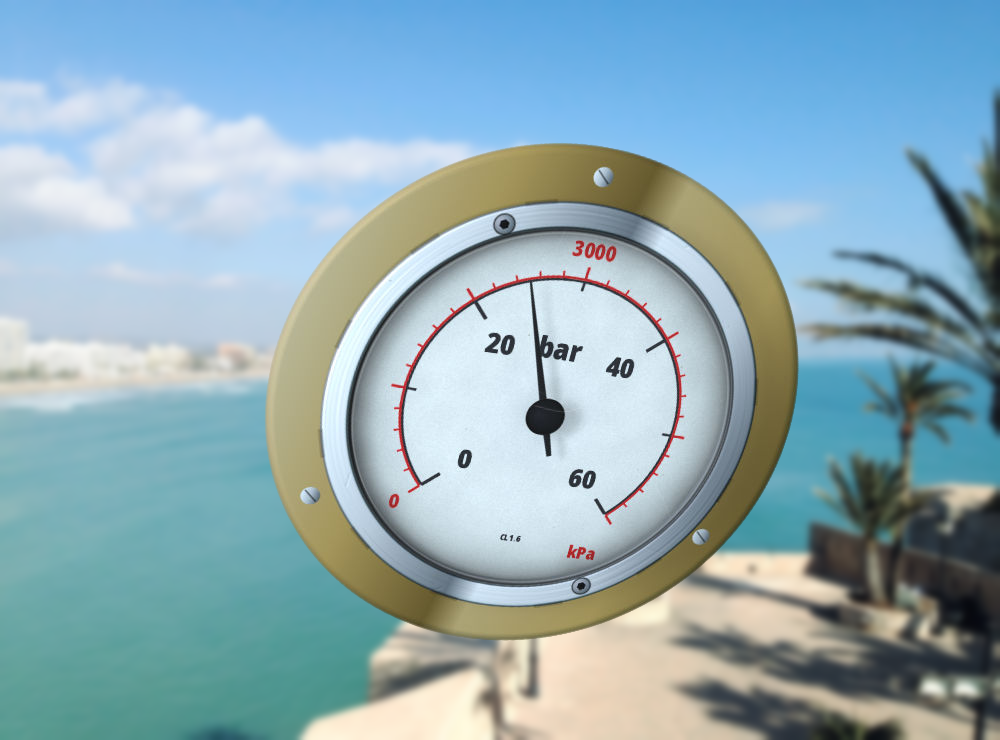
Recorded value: **25** bar
